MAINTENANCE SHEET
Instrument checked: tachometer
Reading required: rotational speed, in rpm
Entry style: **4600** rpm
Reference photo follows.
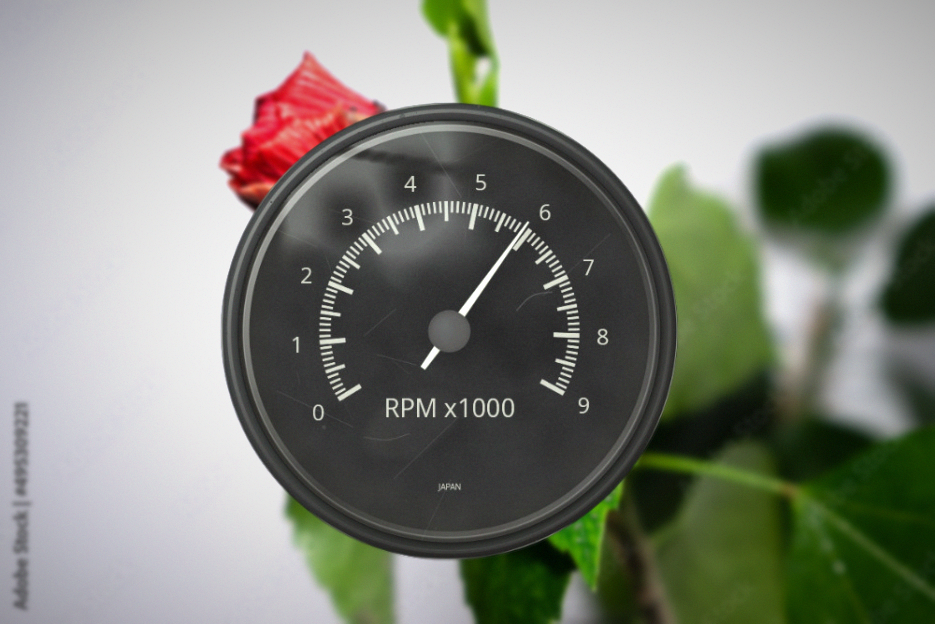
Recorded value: **5900** rpm
